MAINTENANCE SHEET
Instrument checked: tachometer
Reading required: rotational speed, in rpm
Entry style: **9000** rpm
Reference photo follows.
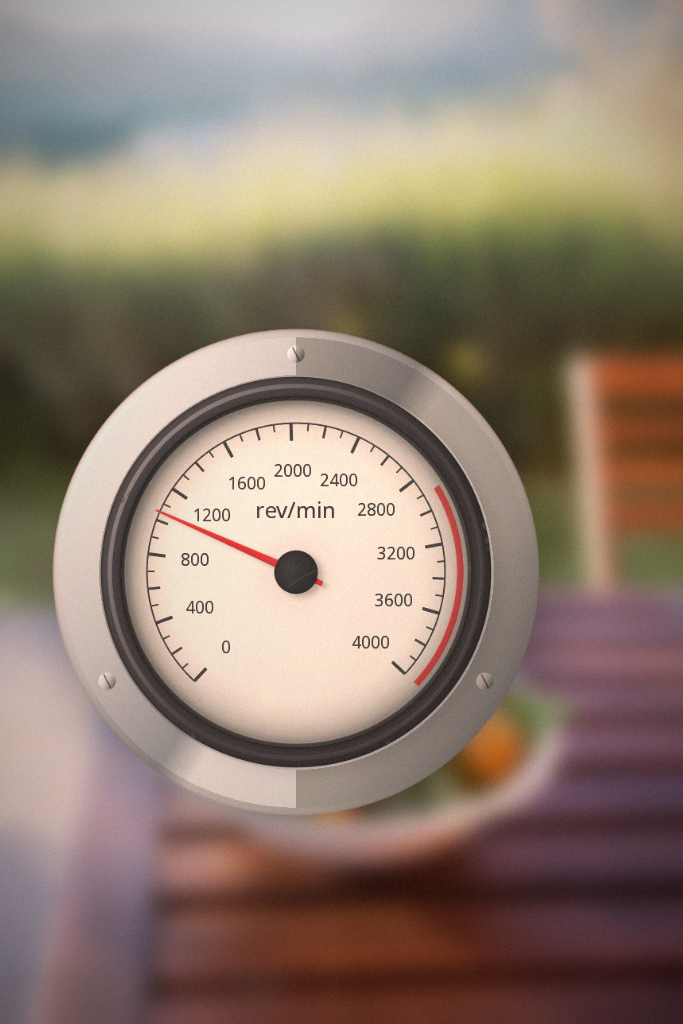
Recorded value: **1050** rpm
